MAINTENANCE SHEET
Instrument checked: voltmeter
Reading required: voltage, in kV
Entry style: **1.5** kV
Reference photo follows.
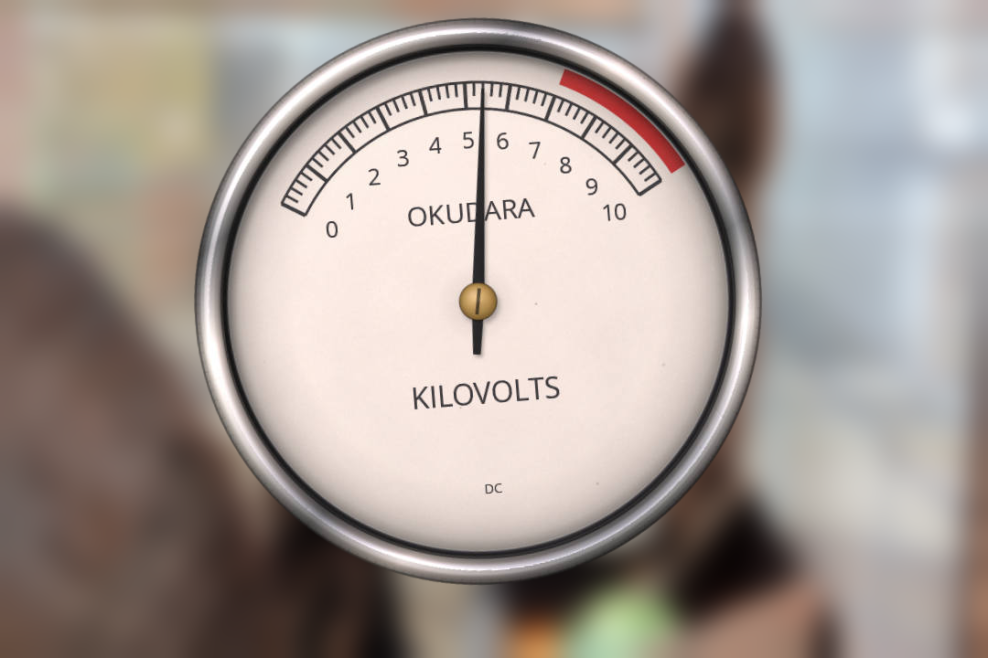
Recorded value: **5.4** kV
